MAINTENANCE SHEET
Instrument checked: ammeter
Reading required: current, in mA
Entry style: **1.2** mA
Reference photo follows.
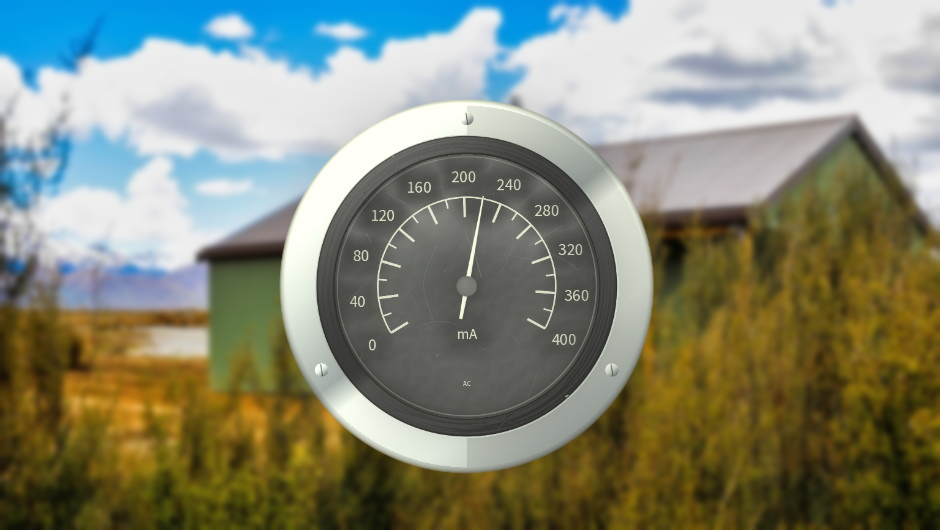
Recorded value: **220** mA
